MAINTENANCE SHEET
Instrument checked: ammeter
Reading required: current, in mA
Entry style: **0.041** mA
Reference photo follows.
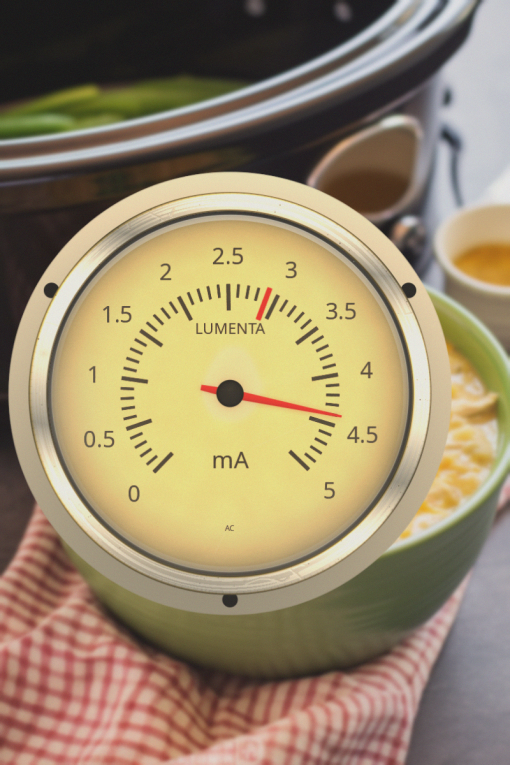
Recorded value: **4.4** mA
